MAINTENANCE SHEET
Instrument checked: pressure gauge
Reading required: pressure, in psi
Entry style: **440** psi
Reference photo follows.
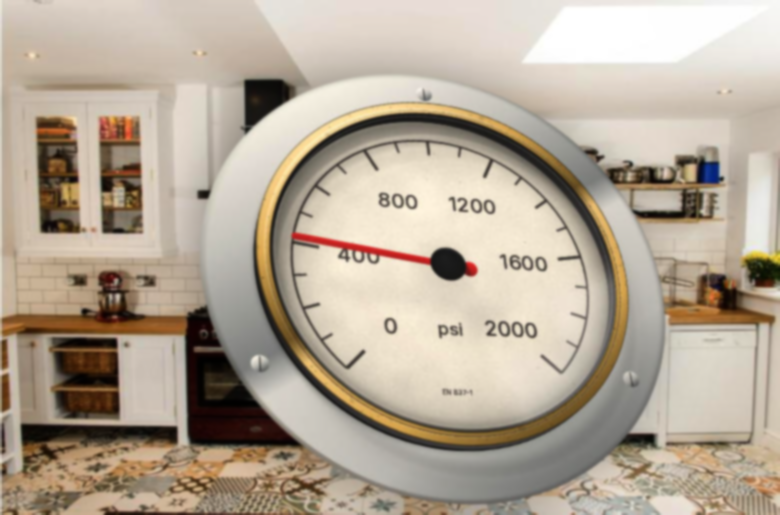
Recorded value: **400** psi
